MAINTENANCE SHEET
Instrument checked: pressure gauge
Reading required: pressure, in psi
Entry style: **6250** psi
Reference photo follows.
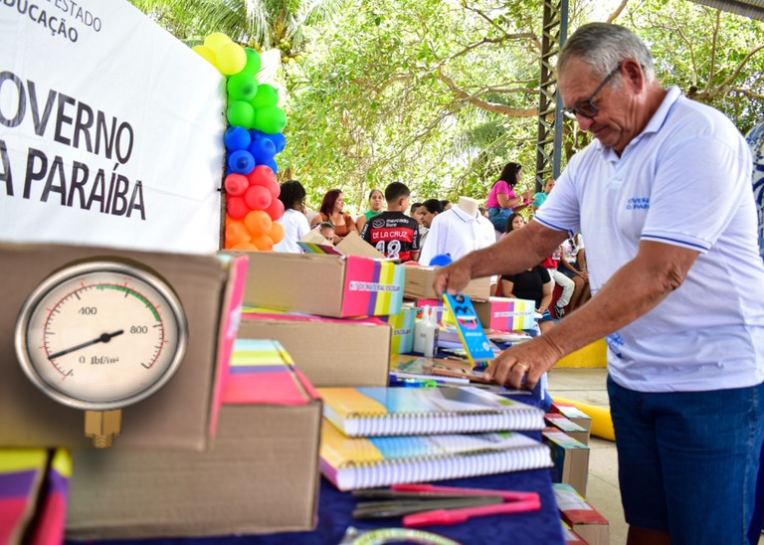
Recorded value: **100** psi
